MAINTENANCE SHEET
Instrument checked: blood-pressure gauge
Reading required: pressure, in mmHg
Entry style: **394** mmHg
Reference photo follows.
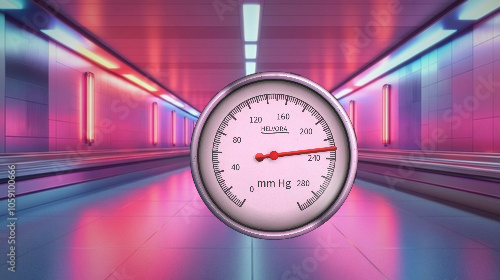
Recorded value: **230** mmHg
